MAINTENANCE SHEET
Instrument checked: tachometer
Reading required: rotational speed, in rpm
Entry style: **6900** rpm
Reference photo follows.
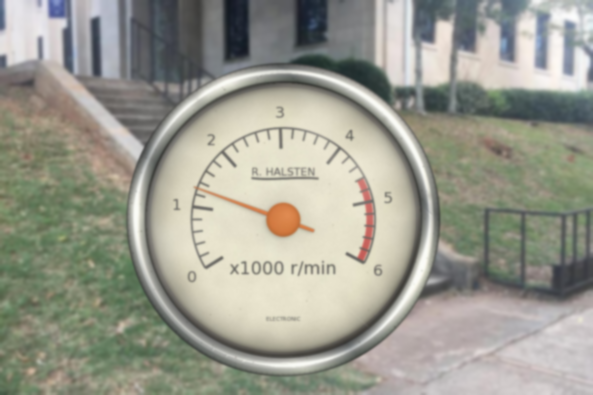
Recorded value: **1300** rpm
